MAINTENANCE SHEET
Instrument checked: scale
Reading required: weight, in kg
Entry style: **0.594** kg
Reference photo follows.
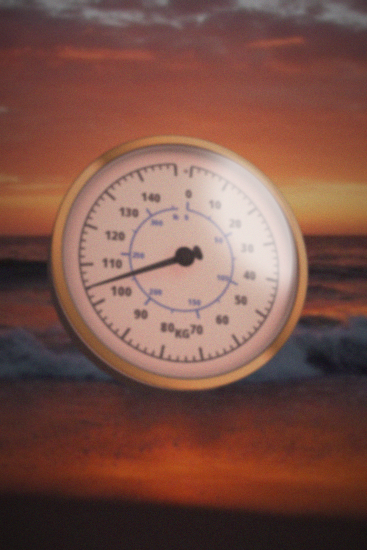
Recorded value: **104** kg
